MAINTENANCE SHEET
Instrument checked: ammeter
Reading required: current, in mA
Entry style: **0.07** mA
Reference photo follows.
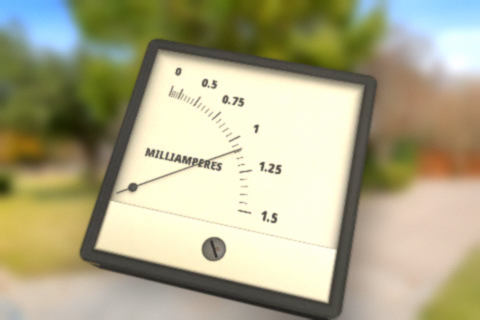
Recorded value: **1.1** mA
